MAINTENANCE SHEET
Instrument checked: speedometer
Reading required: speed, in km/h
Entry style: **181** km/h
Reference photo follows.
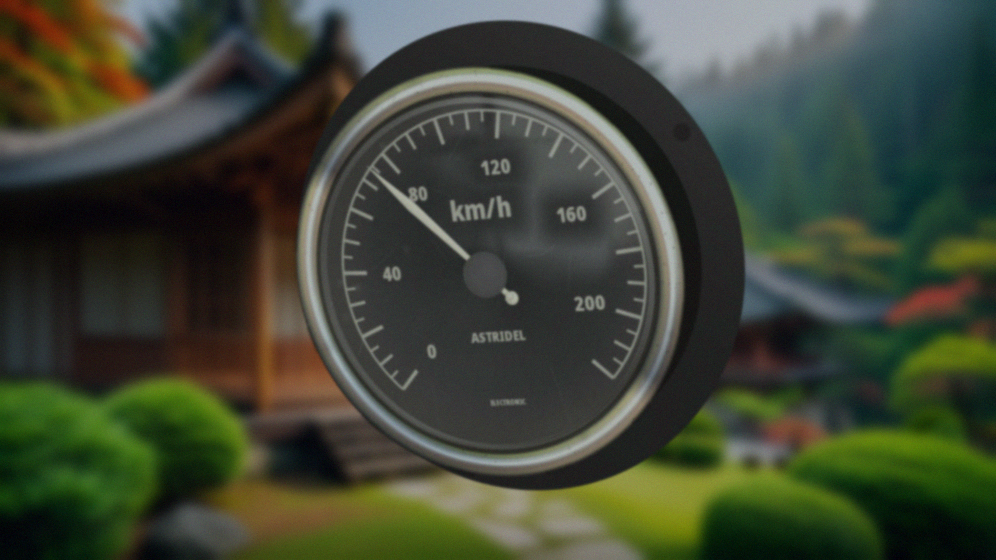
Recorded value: **75** km/h
